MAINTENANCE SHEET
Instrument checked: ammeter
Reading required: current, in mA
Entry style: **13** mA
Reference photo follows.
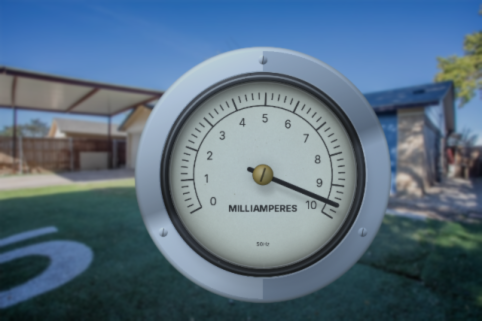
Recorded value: **9.6** mA
